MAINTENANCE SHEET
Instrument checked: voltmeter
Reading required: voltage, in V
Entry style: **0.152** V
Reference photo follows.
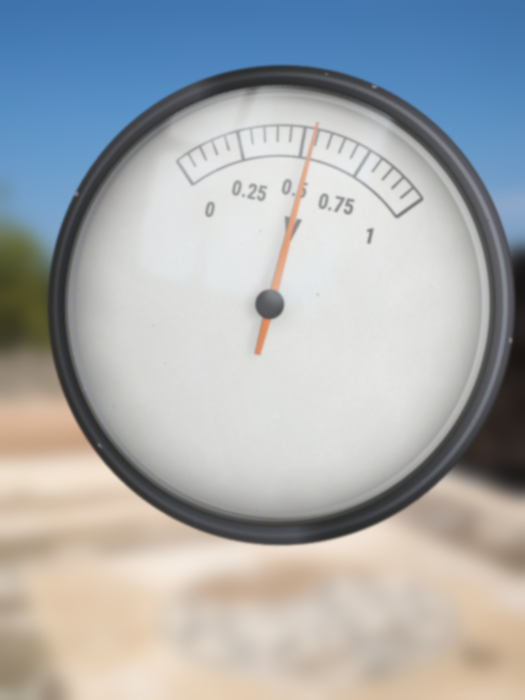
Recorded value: **0.55** V
